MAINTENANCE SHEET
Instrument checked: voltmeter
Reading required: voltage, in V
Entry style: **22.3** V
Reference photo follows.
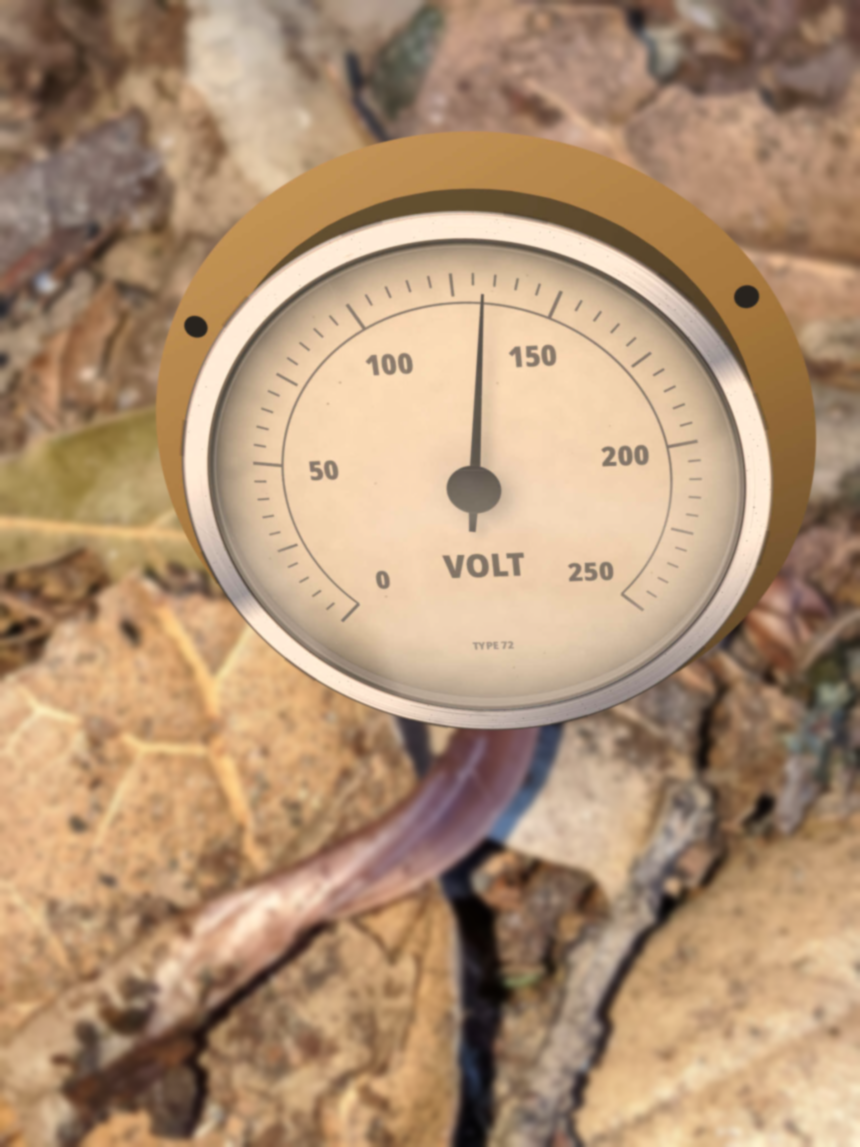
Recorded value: **132.5** V
